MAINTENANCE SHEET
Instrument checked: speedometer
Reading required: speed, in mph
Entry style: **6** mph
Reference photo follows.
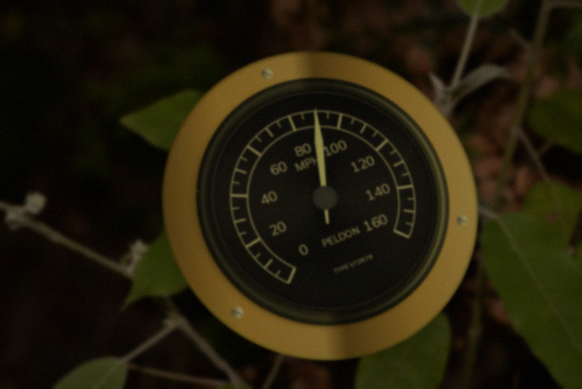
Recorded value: **90** mph
